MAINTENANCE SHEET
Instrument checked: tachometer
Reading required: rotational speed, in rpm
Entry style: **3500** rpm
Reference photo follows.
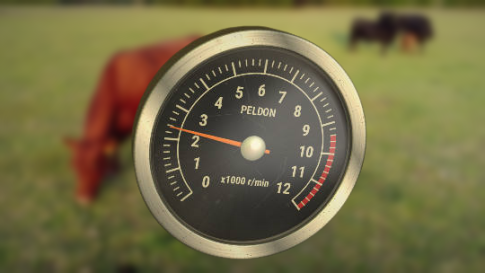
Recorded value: **2400** rpm
